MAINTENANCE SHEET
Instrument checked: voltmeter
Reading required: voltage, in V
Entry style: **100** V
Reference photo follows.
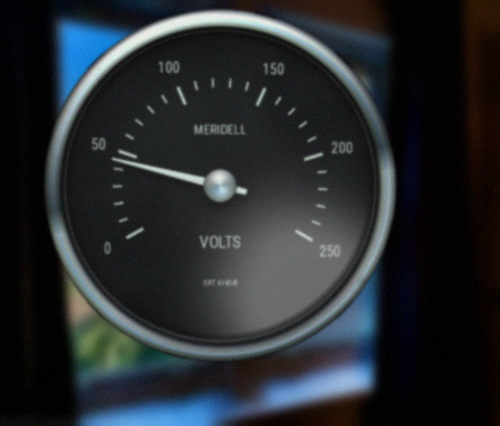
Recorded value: **45** V
